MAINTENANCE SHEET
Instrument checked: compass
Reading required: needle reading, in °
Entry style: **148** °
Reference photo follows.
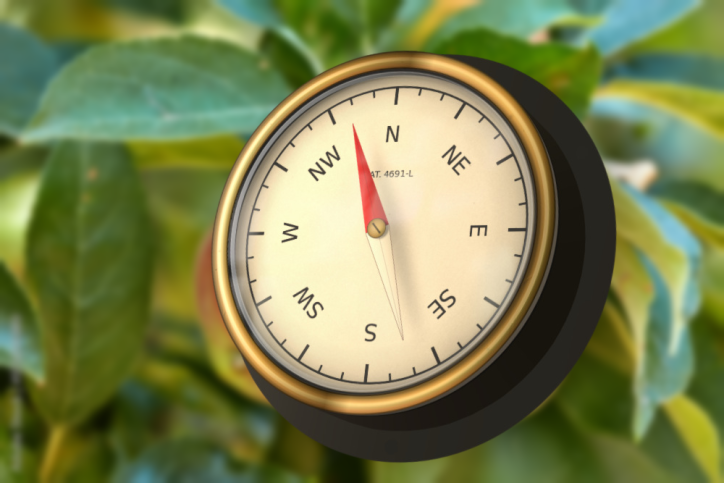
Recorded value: **340** °
